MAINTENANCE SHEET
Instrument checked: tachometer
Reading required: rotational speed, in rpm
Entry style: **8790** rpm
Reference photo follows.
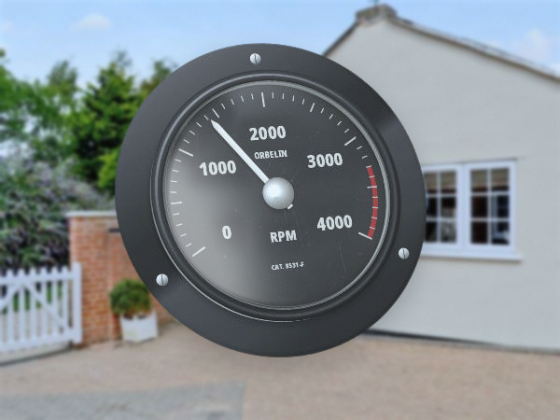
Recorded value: **1400** rpm
